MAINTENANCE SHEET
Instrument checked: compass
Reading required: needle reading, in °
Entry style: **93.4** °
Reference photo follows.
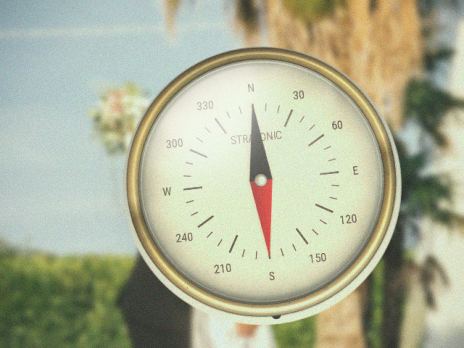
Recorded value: **180** °
